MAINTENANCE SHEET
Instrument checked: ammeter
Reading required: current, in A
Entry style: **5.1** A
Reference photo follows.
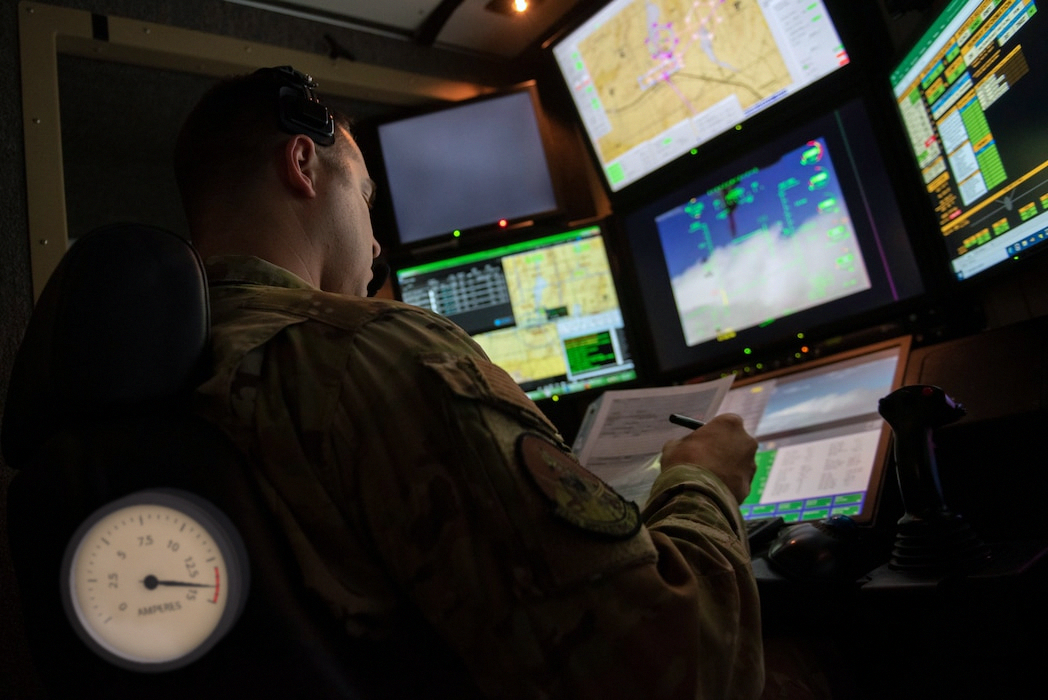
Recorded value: **14** A
